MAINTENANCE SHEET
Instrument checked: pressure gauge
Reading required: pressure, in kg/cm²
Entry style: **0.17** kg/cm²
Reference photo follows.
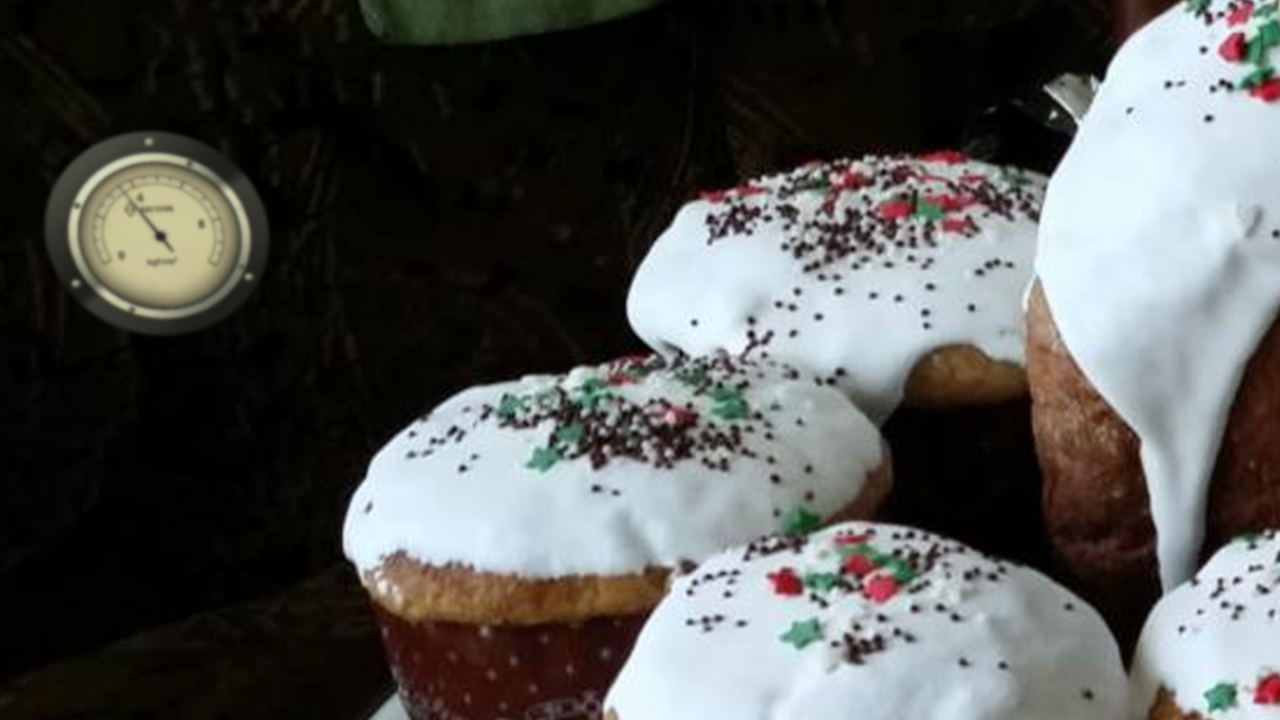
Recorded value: **3.5** kg/cm²
